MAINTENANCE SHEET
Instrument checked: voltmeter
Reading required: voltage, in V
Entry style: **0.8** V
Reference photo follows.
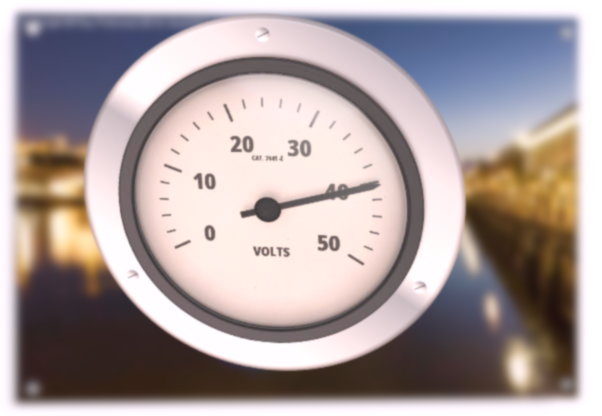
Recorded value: **40** V
